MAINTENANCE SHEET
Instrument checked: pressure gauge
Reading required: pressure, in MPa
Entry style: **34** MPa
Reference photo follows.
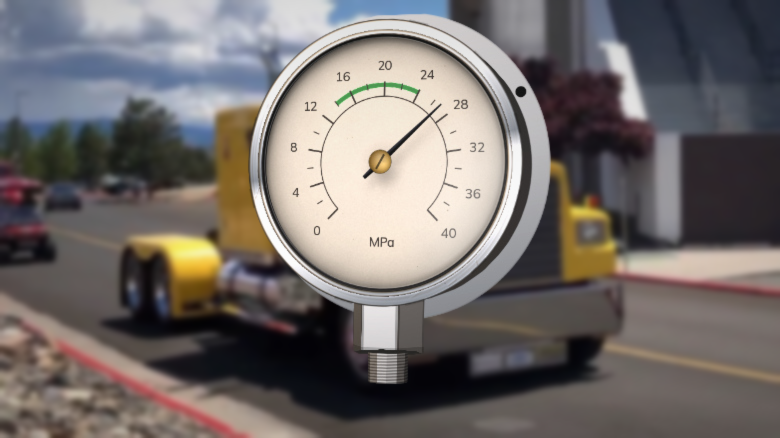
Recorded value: **27** MPa
